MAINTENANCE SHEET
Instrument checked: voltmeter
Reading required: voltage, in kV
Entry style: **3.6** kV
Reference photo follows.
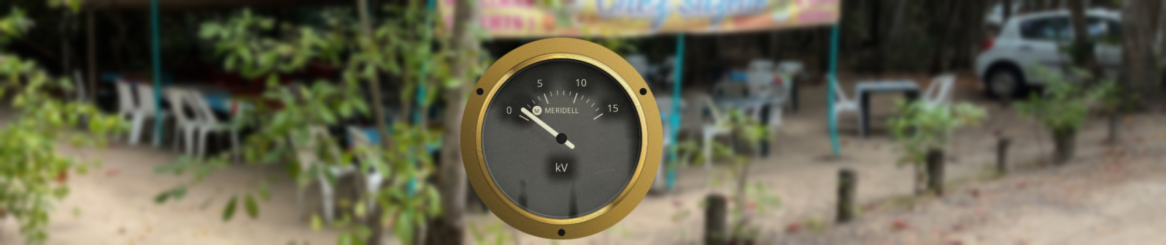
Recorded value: **1** kV
